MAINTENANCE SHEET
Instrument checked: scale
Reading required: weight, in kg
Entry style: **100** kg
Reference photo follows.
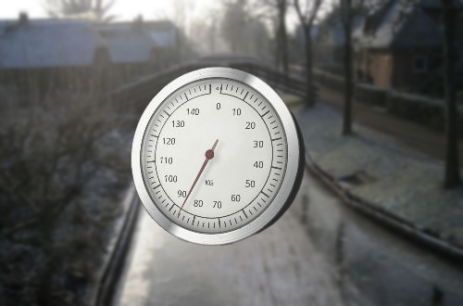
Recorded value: **86** kg
